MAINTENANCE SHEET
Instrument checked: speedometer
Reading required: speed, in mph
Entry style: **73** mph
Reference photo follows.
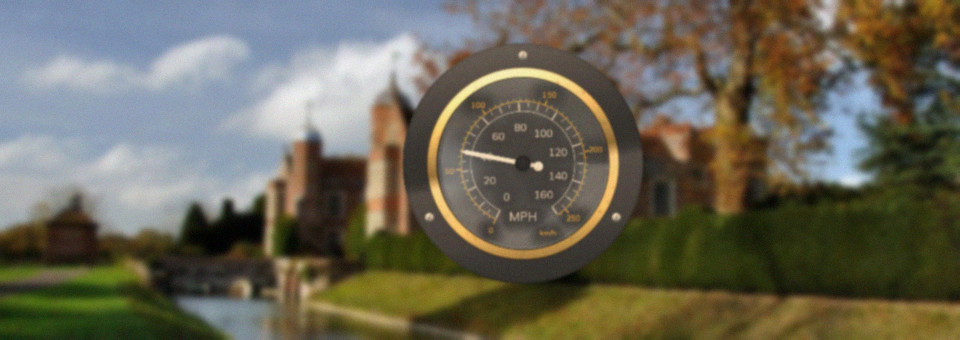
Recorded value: **40** mph
